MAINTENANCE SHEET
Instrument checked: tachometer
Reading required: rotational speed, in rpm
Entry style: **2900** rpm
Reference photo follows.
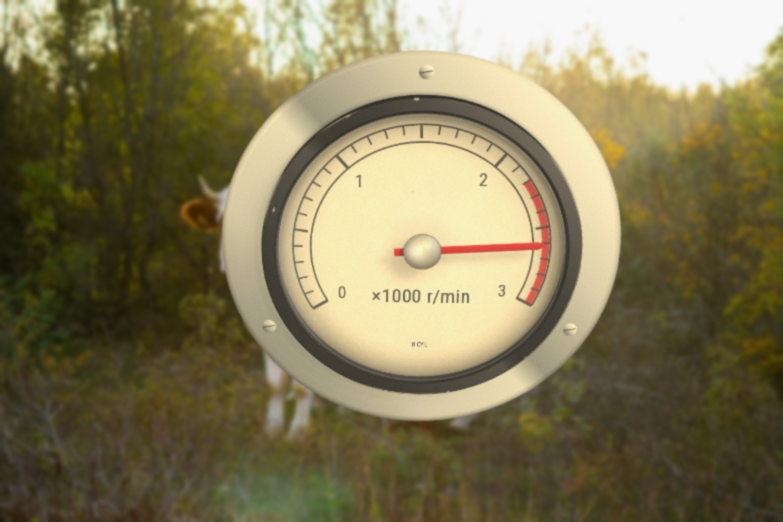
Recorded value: **2600** rpm
